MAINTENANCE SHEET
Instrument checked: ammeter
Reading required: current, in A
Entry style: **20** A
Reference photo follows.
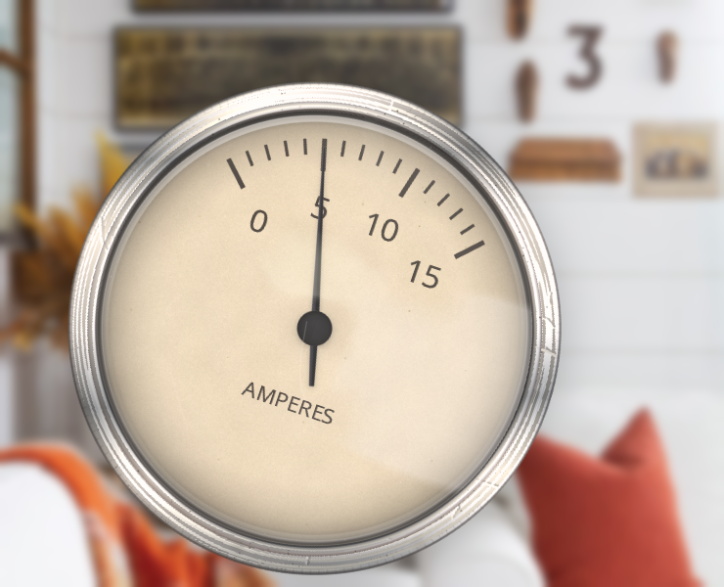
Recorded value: **5** A
